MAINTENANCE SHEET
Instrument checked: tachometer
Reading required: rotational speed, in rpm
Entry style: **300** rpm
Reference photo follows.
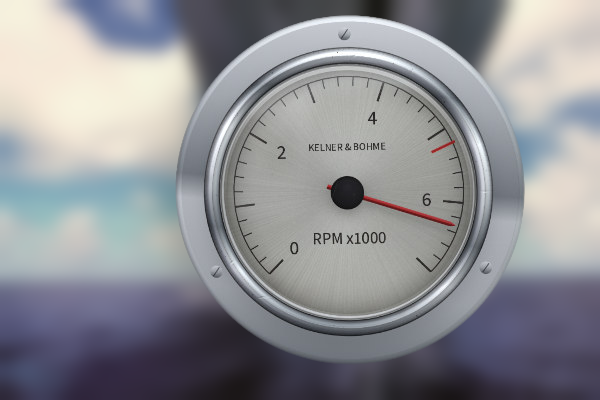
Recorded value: **6300** rpm
